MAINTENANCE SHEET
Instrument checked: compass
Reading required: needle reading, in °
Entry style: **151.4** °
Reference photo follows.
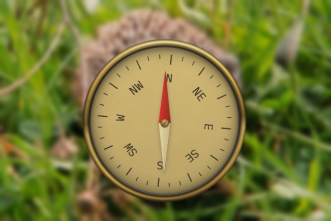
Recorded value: **355** °
